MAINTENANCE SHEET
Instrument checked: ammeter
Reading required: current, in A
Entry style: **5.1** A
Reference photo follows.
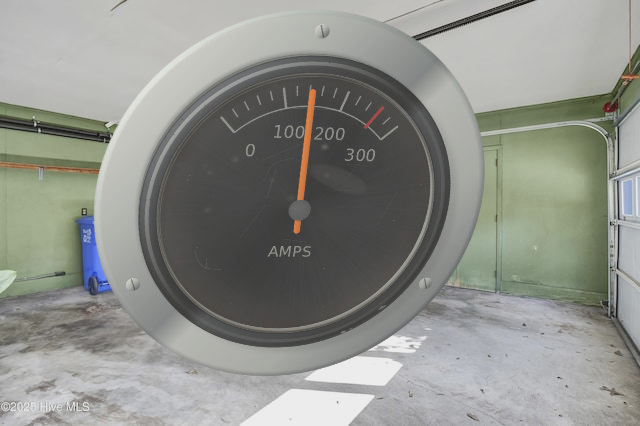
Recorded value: **140** A
